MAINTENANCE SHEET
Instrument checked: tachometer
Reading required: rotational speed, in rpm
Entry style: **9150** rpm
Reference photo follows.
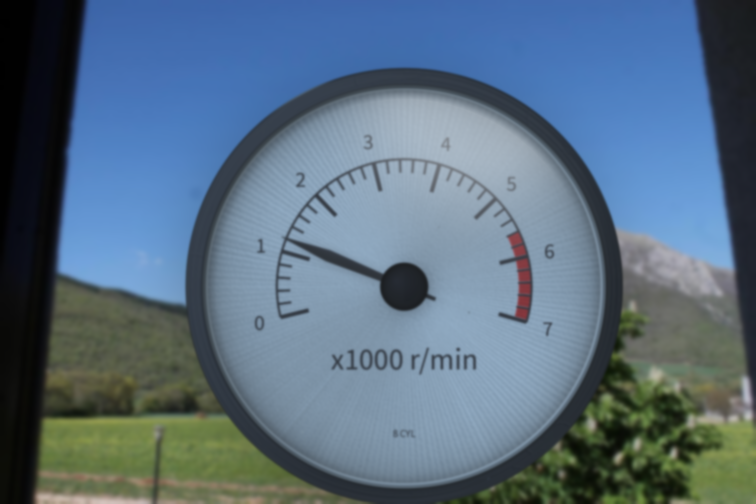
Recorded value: **1200** rpm
